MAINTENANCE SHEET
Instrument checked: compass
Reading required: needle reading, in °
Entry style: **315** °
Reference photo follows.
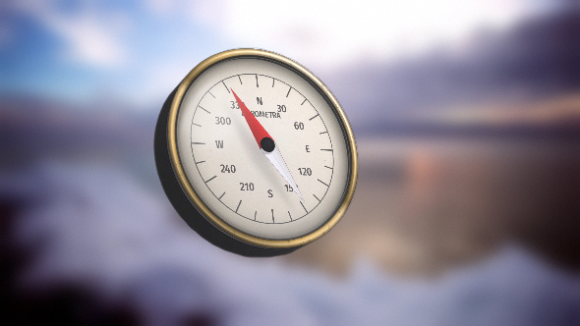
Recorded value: **330** °
